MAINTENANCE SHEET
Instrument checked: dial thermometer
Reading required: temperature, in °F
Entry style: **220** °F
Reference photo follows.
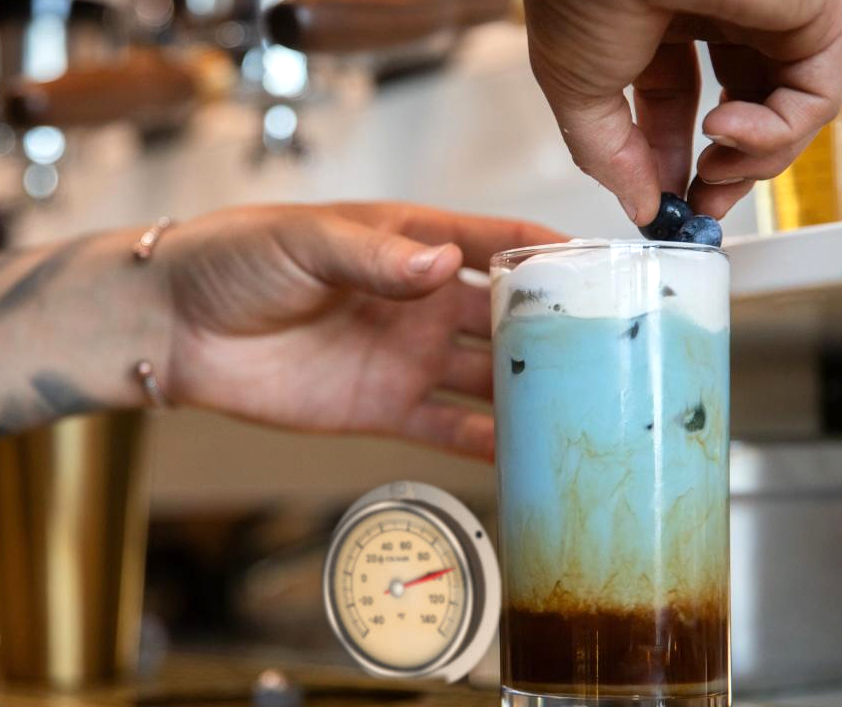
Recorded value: **100** °F
